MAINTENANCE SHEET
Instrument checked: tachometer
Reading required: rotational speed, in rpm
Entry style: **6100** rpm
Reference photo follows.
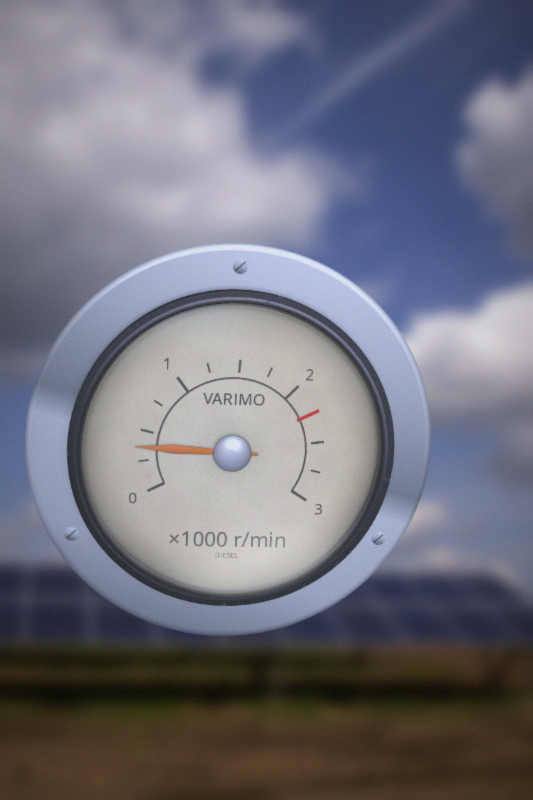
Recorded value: **375** rpm
